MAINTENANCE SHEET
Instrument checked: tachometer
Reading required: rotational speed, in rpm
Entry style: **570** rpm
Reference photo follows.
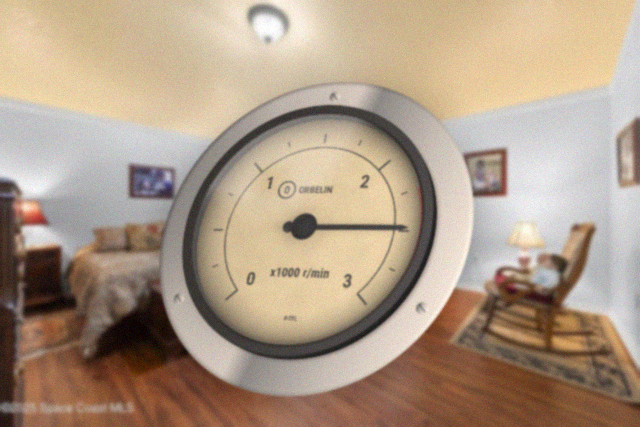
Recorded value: **2500** rpm
